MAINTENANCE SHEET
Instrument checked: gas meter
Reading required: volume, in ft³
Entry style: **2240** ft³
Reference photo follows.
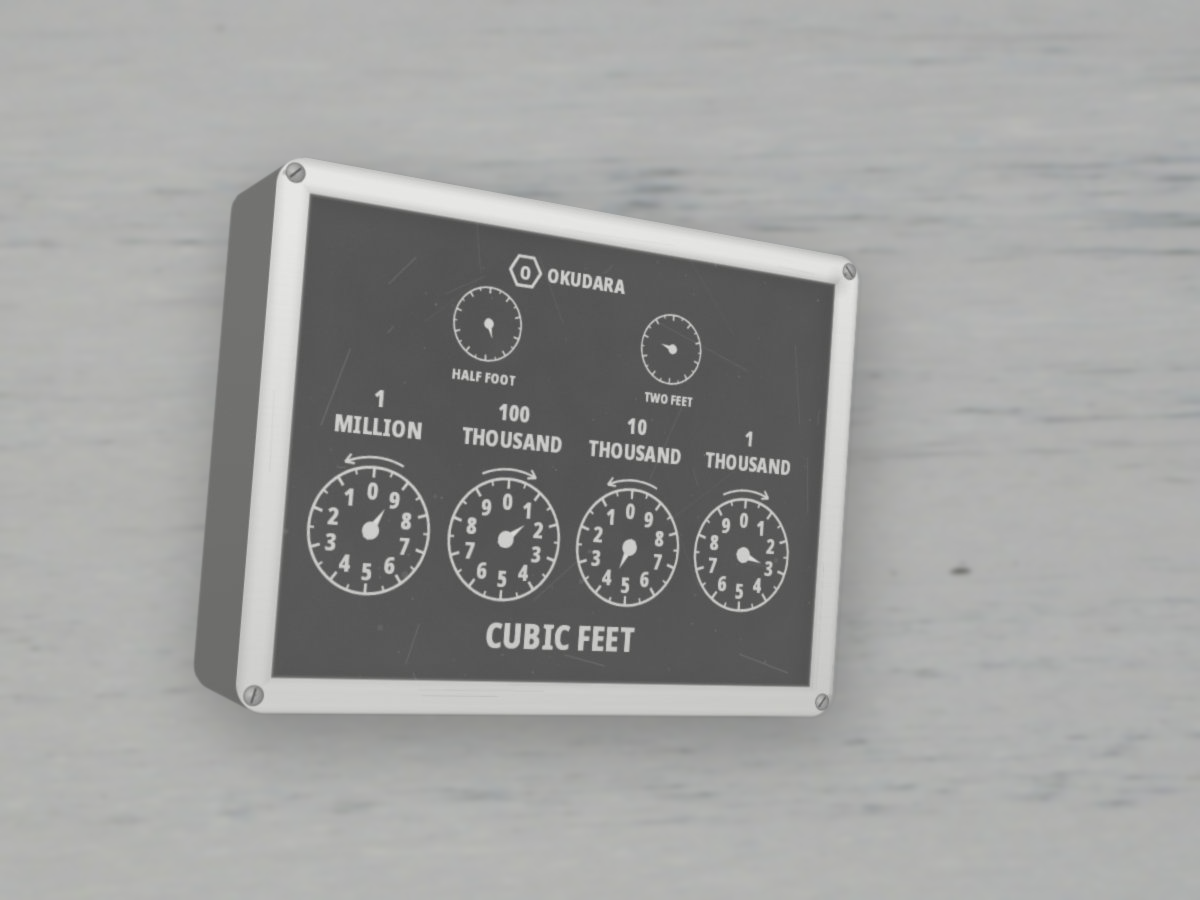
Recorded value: **914300** ft³
